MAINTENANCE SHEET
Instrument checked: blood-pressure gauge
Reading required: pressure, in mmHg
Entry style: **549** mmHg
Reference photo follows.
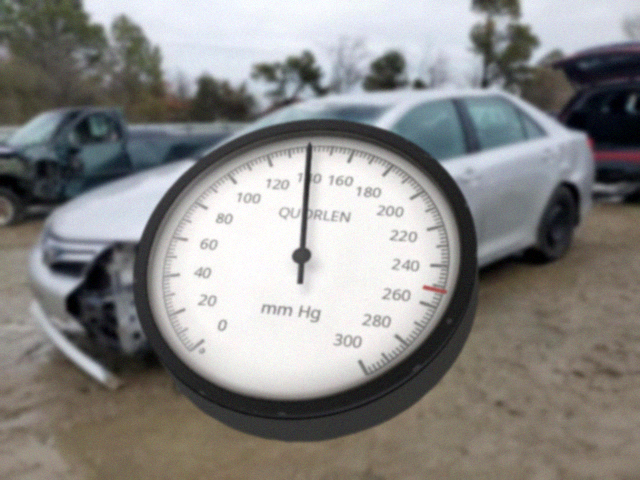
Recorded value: **140** mmHg
